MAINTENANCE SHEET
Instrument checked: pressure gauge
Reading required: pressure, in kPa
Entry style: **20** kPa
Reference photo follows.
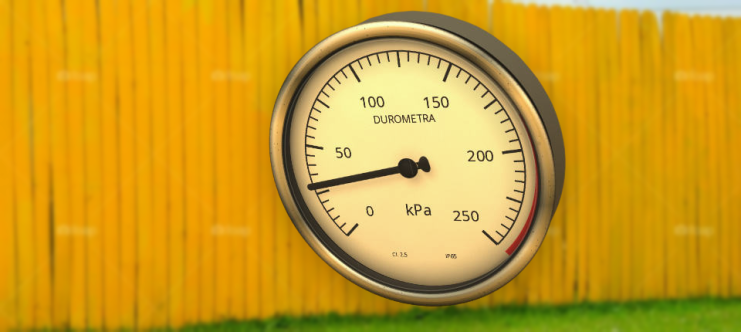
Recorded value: **30** kPa
